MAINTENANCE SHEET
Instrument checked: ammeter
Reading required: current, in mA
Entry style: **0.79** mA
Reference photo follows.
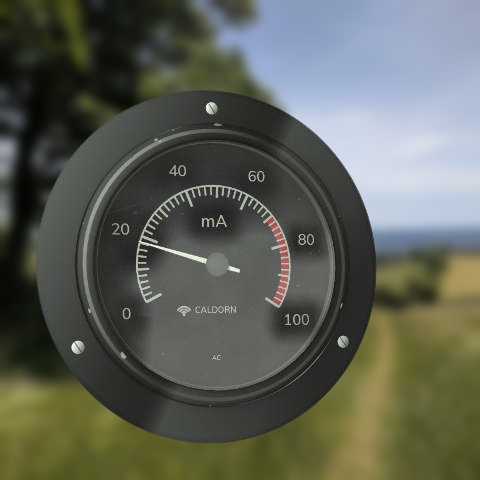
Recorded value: **18** mA
